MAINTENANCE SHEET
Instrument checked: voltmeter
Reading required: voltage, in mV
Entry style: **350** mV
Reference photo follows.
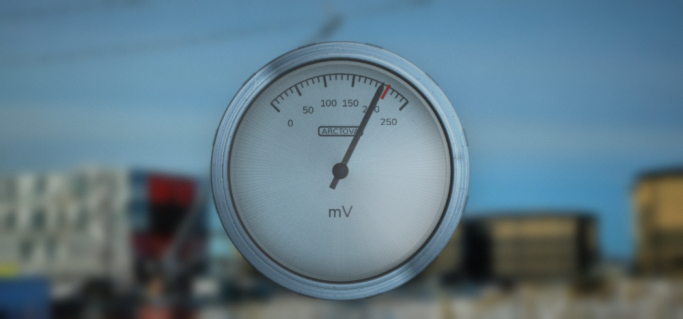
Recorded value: **200** mV
